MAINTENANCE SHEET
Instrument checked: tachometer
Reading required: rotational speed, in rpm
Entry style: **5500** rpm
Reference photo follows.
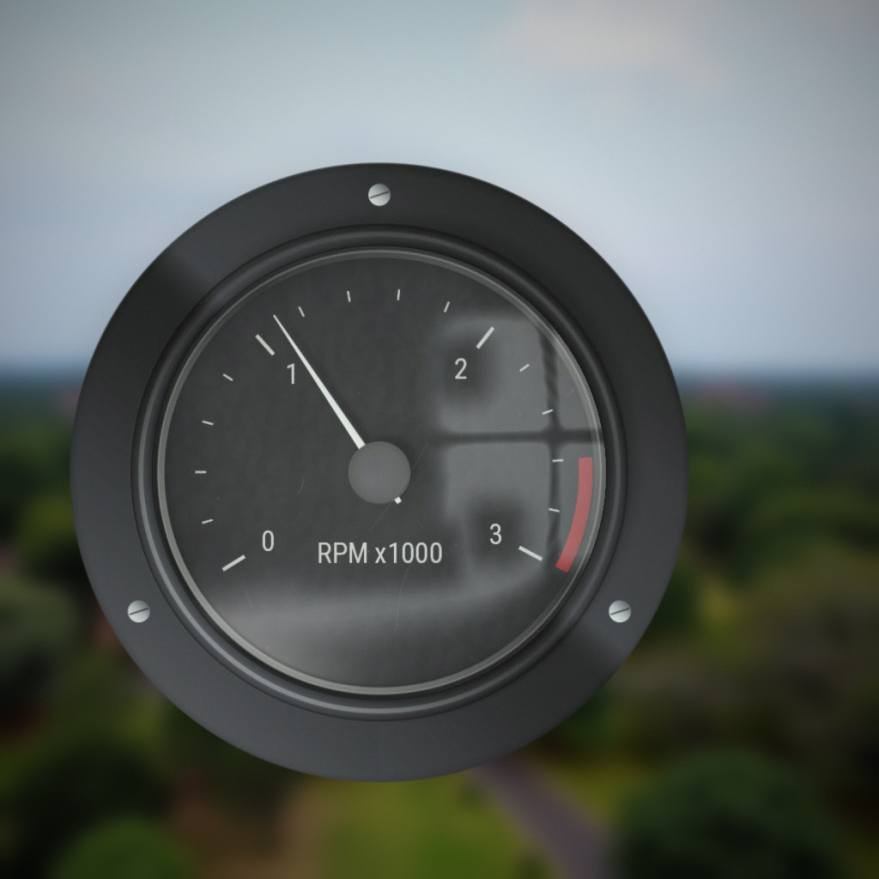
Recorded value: **1100** rpm
